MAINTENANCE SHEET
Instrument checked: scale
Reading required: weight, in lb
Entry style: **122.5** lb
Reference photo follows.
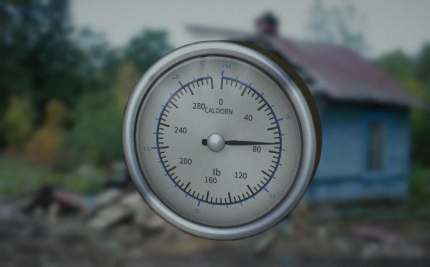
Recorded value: **72** lb
